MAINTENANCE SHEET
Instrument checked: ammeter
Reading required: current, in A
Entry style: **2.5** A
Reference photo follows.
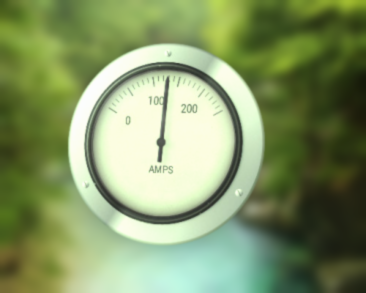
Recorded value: **130** A
